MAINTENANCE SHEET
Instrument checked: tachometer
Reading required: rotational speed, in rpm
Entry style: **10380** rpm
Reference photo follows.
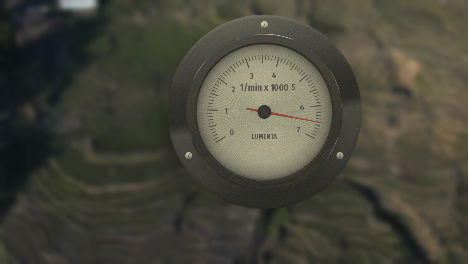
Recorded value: **6500** rpm
